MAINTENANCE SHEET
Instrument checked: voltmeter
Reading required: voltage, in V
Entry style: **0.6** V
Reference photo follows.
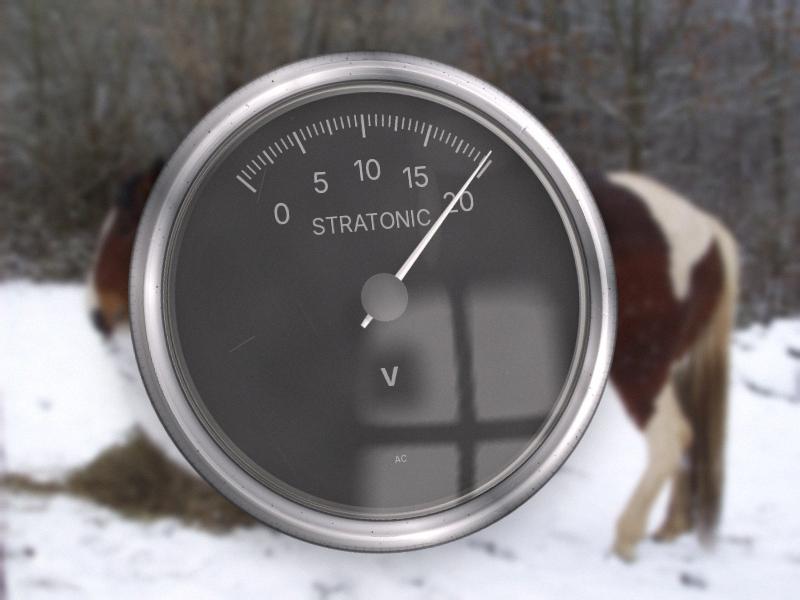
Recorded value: **19.5** V
